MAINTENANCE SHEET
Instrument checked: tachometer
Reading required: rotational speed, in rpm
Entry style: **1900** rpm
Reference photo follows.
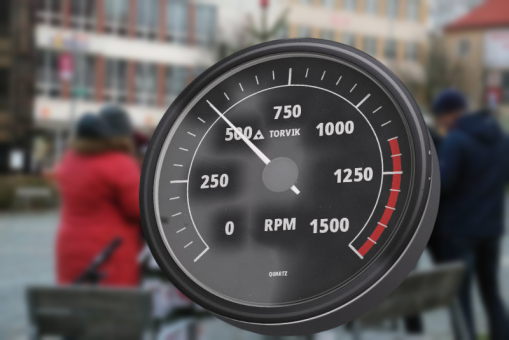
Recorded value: **500** rpm
